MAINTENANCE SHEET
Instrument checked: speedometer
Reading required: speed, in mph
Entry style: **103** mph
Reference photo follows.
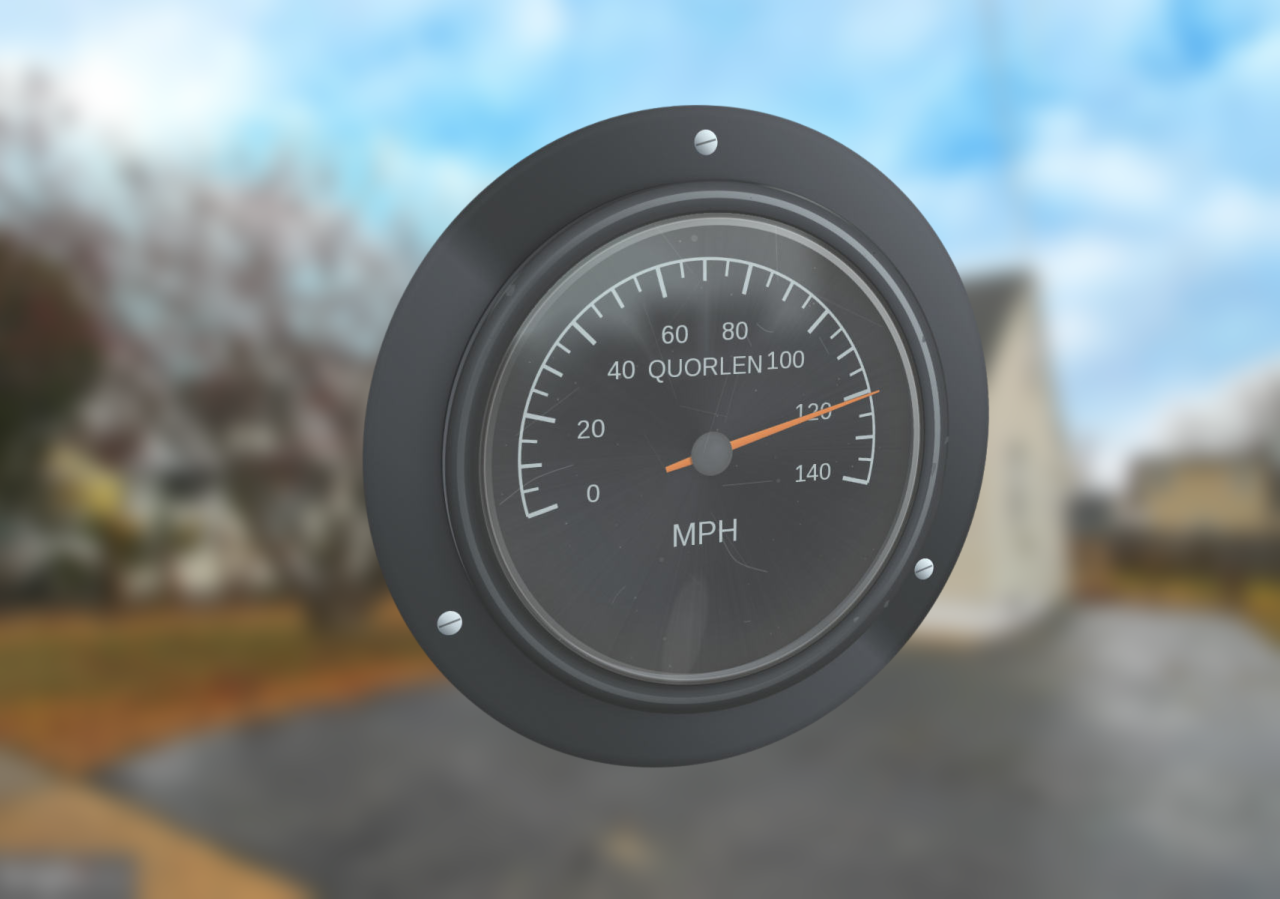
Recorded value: **120** mph
